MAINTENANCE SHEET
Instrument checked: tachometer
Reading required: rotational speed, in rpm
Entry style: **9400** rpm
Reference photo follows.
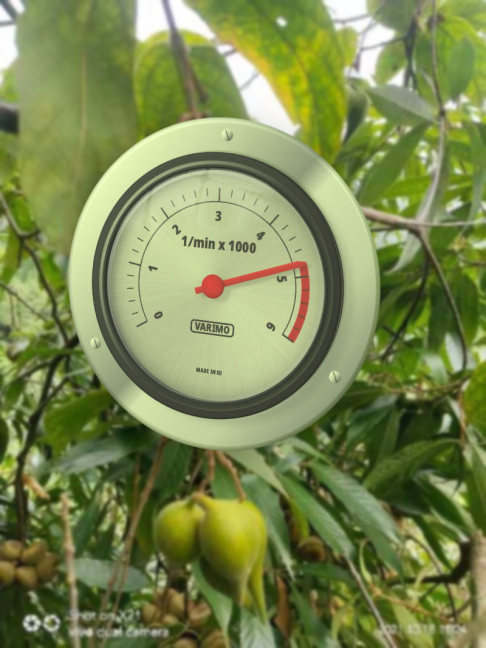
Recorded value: **4800** rpm
